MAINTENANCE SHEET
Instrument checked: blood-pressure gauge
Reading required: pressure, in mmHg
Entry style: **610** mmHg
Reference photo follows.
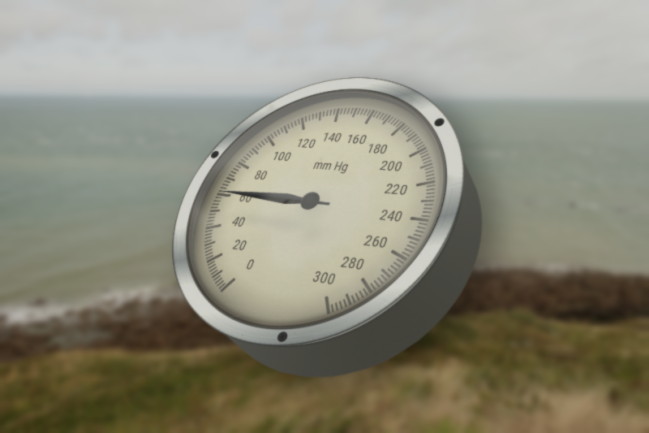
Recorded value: **60** mmHg
